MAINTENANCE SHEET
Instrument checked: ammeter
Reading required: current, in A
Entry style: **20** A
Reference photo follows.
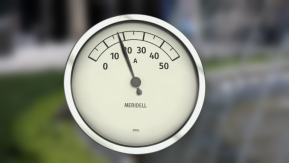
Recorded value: **17.5** A
